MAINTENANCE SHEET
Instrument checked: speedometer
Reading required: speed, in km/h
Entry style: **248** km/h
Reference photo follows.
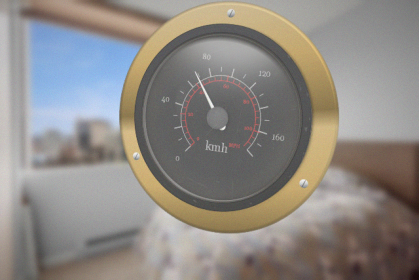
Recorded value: **70** km/h
